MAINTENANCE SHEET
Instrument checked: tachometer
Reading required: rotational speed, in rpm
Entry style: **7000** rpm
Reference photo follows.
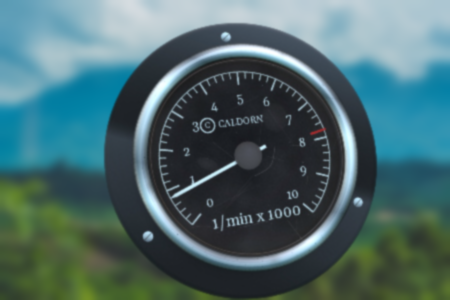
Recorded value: **800** rpm
